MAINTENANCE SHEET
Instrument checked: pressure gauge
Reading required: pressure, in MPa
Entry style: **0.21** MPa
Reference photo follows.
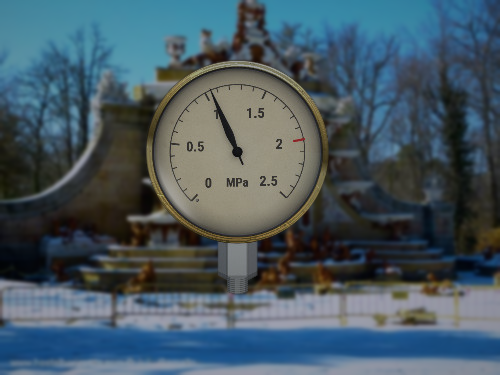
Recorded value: **1.05** MPa
